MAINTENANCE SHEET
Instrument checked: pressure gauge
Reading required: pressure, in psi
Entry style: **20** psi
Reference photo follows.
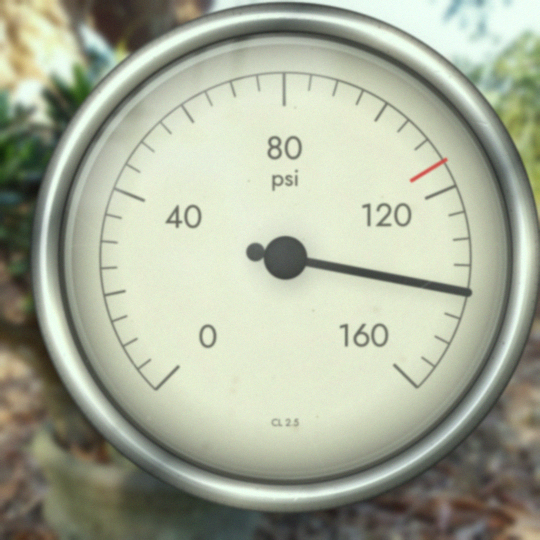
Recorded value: **140** psi
